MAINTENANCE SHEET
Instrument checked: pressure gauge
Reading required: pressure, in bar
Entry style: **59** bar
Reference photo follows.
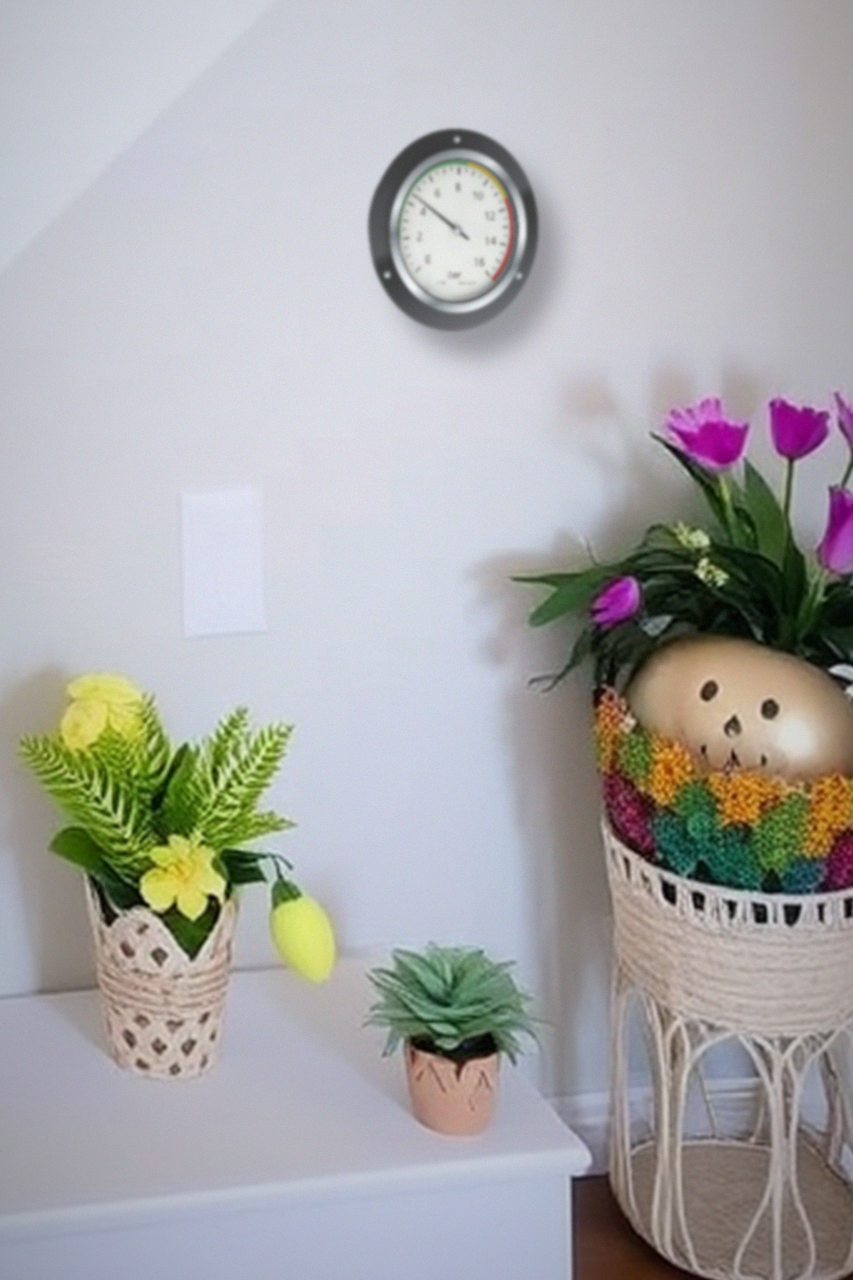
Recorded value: **4.5** bar
